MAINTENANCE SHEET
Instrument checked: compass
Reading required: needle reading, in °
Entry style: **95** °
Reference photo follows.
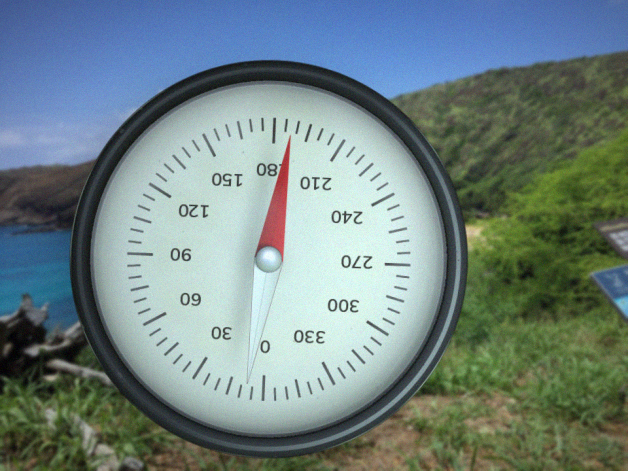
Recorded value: **187.5** °
